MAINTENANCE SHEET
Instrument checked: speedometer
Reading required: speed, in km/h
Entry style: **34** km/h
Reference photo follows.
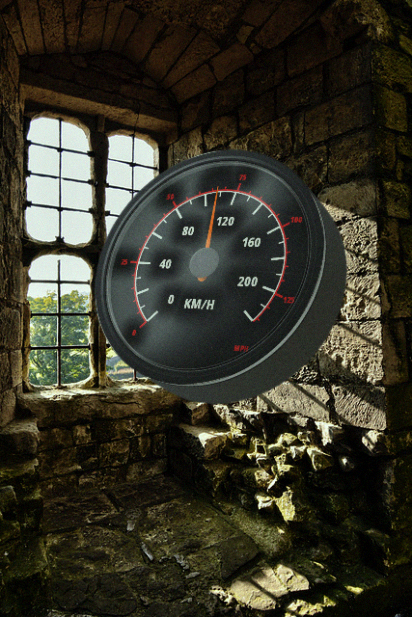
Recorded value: **110** km/h
